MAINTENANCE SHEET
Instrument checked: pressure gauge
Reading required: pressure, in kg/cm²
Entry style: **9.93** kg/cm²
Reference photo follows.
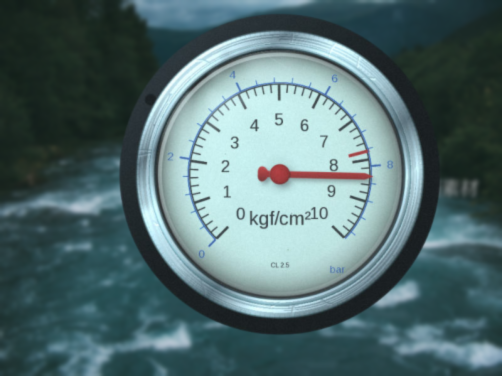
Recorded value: **8.4** kg/cm²
